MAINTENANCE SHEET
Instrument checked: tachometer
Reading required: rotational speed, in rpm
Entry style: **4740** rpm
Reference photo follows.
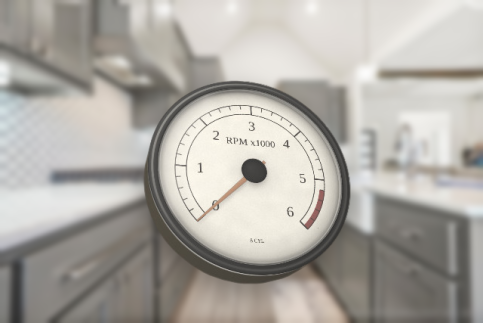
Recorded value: **0** rpm
